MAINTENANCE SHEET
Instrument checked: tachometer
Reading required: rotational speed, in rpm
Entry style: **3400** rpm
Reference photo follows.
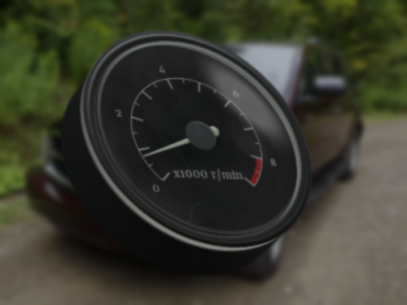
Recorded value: **750** rpm
